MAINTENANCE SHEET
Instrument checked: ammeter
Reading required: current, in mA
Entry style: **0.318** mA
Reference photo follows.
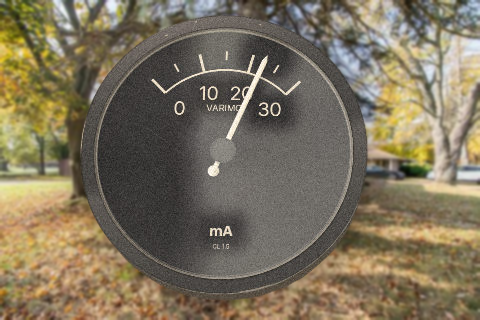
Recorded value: **22.5** mA
